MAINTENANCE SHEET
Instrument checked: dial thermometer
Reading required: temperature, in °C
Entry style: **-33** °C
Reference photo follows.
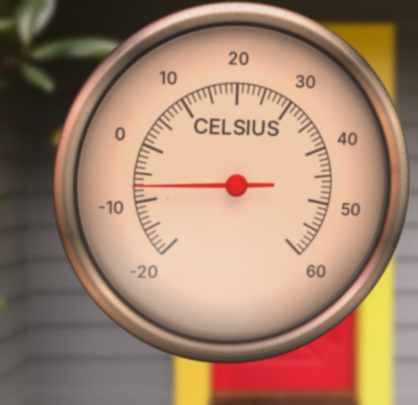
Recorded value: **-7** °C
